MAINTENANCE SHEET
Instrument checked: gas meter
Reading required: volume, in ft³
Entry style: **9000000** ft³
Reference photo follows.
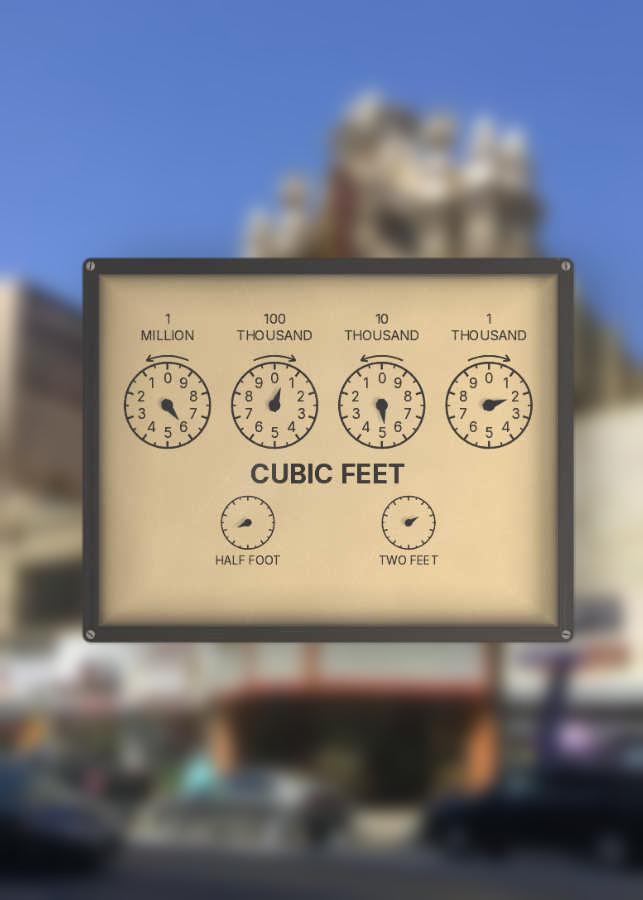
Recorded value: **605200** ft³
